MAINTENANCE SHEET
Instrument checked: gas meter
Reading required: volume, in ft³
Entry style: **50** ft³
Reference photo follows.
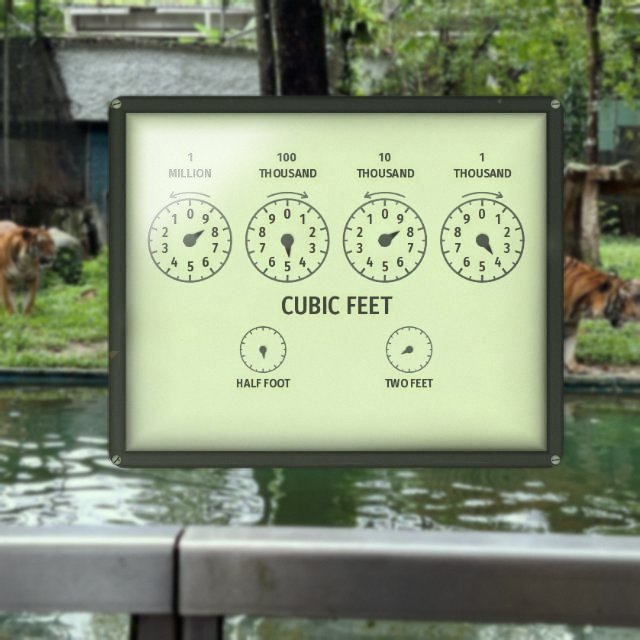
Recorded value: **848400** ft³
